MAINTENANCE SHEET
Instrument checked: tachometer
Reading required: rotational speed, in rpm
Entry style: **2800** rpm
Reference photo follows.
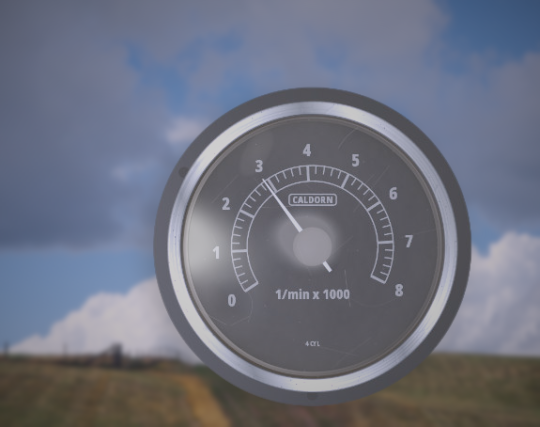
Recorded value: **2900** rpm
